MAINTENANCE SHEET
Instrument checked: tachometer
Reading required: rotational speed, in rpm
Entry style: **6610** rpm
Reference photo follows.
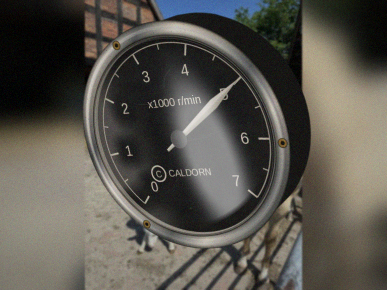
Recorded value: **5000** rpm
